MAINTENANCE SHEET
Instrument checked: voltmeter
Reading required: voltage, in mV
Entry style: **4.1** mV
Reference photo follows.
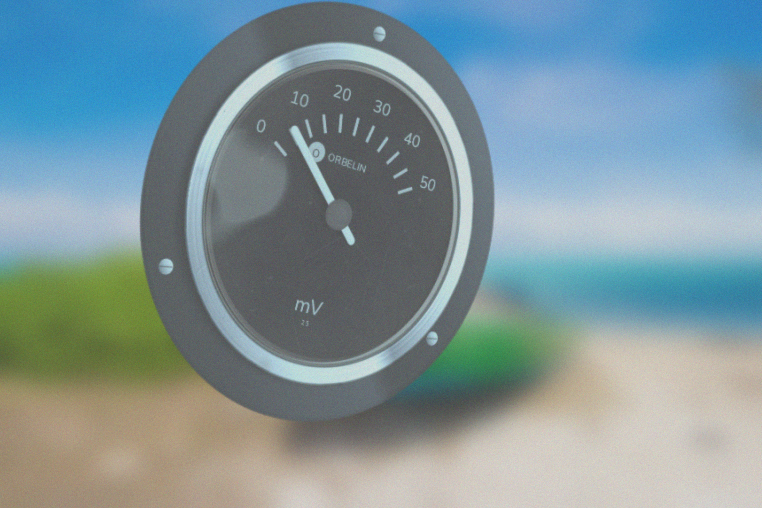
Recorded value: **5** mV
